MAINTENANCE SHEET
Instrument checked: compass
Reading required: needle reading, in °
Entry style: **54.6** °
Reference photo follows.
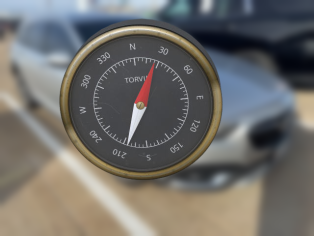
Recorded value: **25** °
